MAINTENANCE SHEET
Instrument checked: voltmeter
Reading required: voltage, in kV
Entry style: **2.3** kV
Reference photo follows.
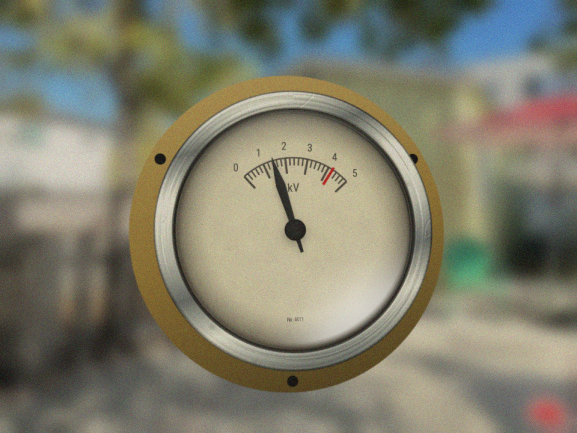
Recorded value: **1.4** kV
